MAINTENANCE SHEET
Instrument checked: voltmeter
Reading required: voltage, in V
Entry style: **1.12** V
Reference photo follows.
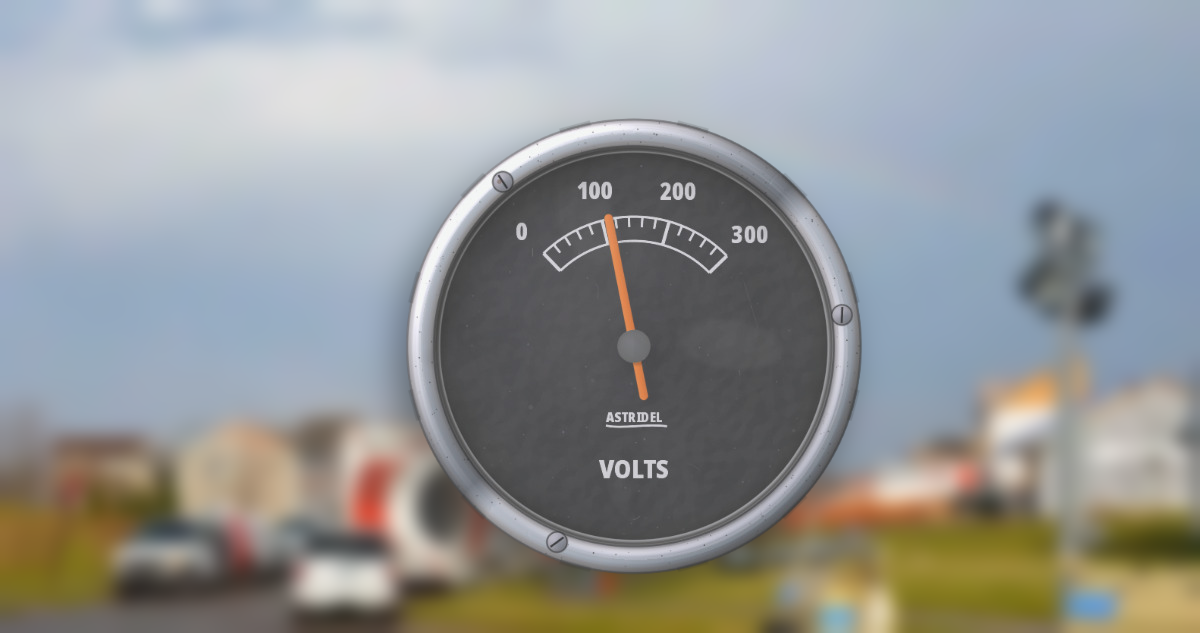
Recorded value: **110** V
